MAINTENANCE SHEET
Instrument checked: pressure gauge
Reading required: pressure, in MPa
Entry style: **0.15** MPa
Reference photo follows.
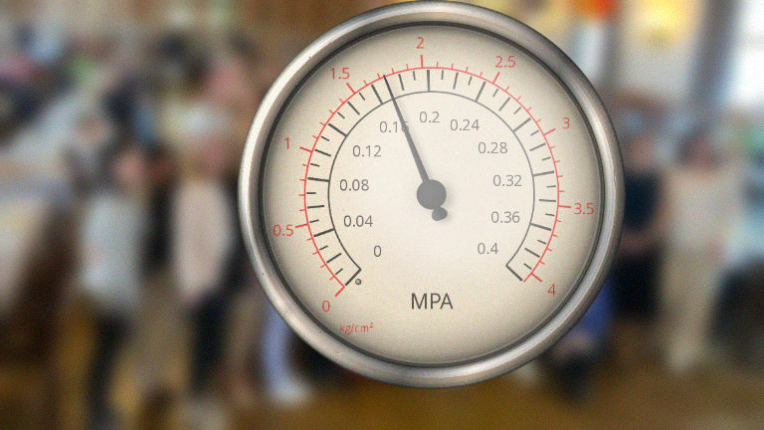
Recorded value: **0.17** MPa
